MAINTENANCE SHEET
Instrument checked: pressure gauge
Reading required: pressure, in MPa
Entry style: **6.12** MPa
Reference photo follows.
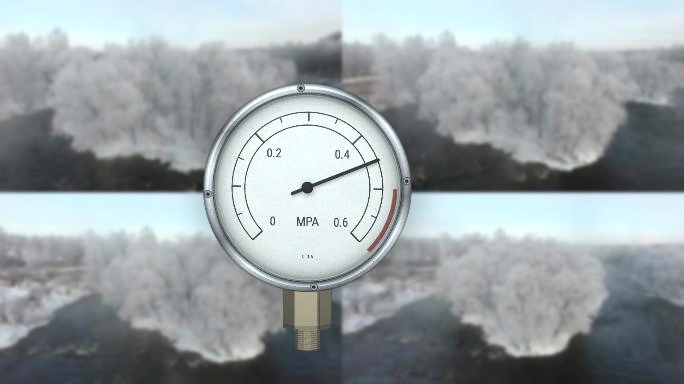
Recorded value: **0.45** MPa
